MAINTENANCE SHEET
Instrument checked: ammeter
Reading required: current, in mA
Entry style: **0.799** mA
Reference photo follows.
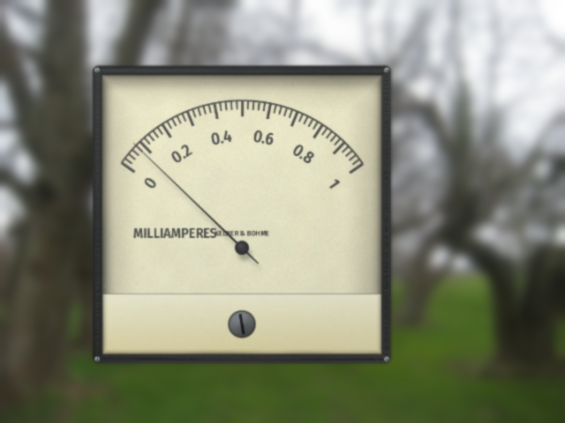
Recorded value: **0.08** mA
